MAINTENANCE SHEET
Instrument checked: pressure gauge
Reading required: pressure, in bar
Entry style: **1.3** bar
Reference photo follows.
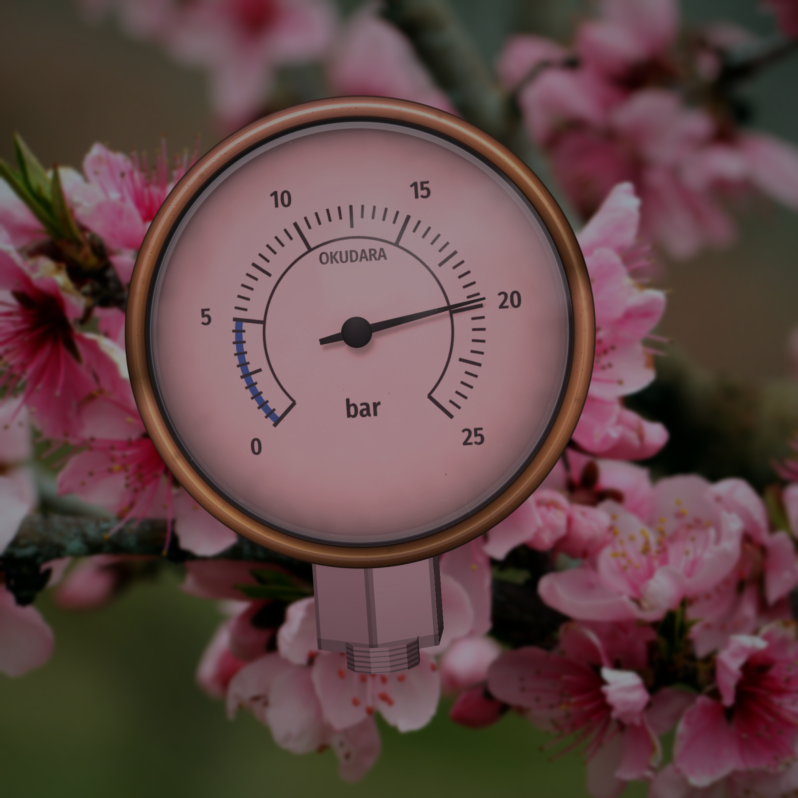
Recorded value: **19.75** bar
